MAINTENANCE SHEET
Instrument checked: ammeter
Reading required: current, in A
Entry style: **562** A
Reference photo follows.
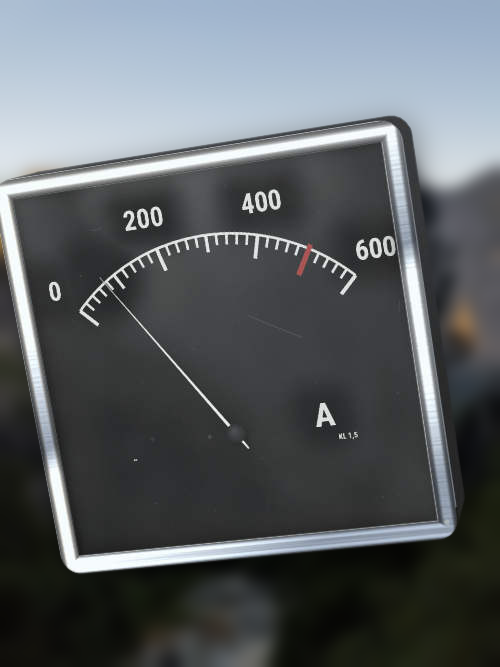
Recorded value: **80** A
